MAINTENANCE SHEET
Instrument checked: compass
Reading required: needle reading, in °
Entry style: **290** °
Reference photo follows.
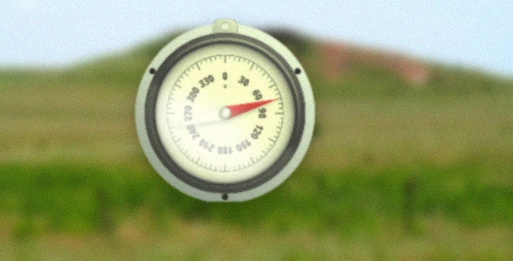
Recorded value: **75** °
